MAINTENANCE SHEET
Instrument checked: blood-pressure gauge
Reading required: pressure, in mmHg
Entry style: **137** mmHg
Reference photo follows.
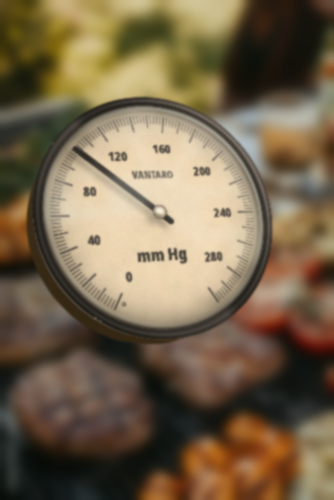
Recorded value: **100** mmHg
